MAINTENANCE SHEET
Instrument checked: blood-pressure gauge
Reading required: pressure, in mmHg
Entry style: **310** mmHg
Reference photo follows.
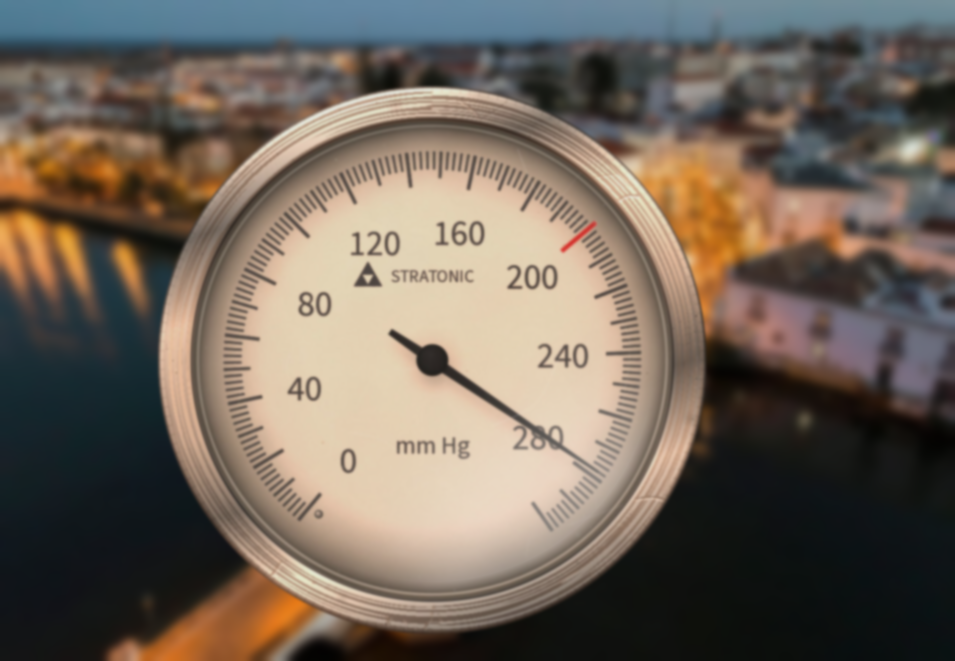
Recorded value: **278** mmHg
